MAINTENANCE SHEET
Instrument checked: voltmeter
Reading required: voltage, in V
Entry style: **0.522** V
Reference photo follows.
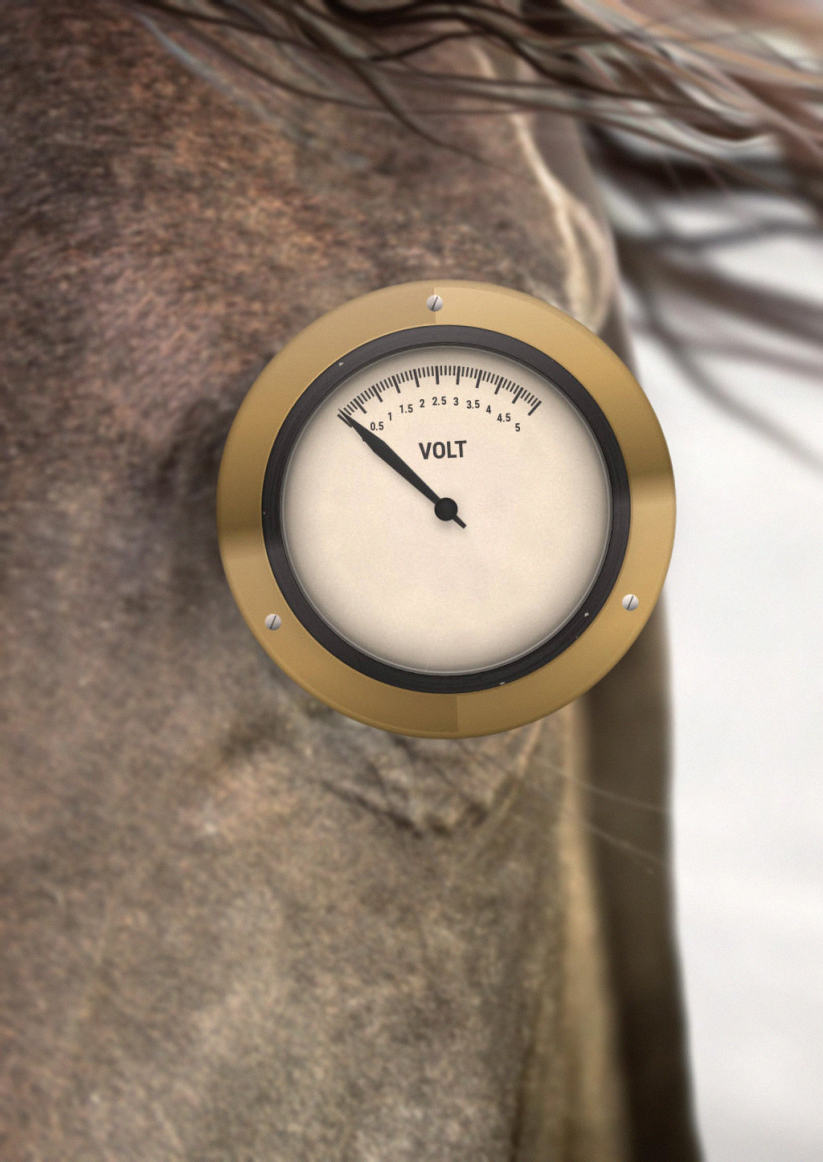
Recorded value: **0.1** V
